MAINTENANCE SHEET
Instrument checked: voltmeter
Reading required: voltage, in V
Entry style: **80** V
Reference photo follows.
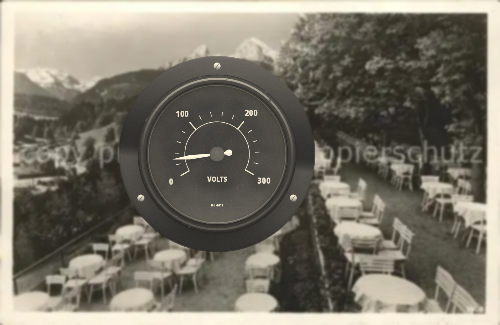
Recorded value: **30** V
